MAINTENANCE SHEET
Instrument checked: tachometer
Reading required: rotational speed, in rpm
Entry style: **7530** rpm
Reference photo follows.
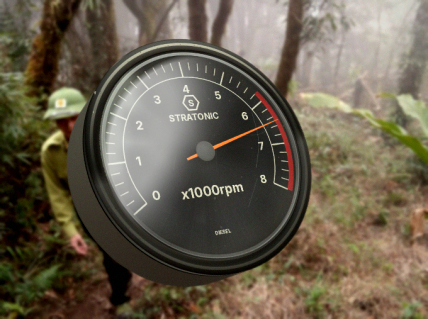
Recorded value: **6500** rpm
